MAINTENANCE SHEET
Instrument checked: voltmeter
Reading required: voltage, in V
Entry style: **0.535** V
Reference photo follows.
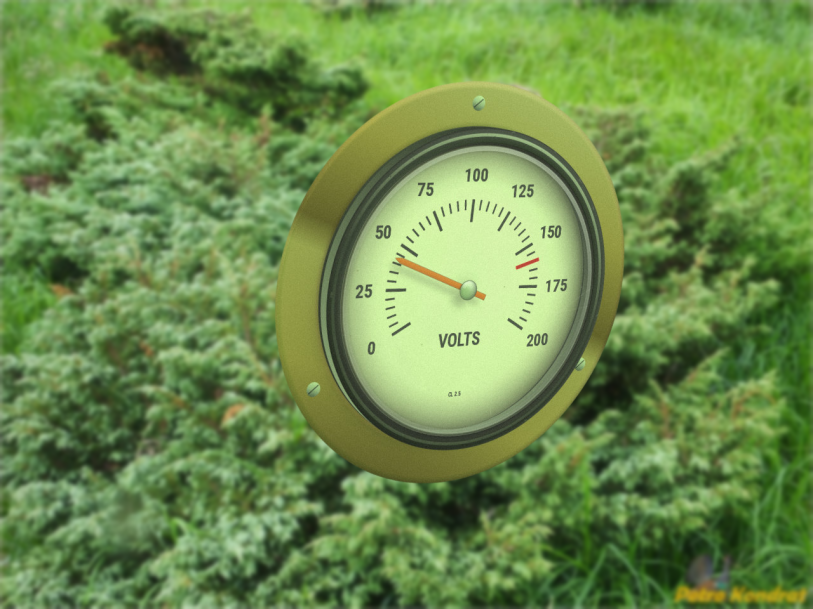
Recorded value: **42.5** V
